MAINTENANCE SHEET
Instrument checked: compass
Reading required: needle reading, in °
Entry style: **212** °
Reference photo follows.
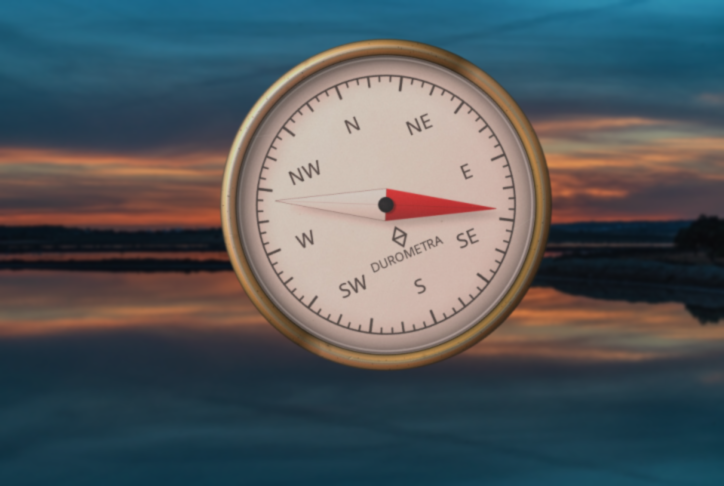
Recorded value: **115** °
